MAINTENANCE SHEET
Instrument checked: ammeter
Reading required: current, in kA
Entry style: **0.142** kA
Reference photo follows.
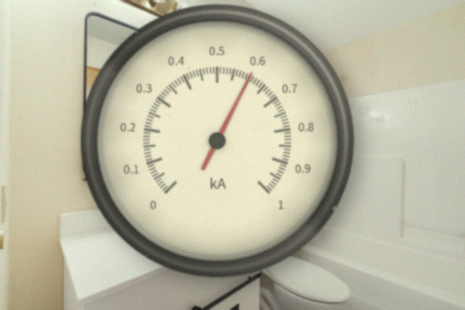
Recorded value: **0.6** kA
